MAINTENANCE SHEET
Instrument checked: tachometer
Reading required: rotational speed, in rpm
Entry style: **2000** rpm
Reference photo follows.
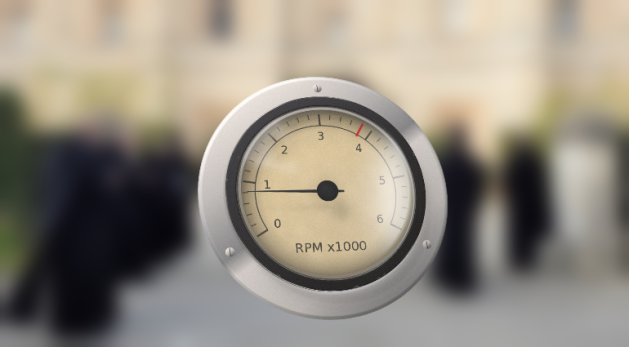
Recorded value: **800** rpm
